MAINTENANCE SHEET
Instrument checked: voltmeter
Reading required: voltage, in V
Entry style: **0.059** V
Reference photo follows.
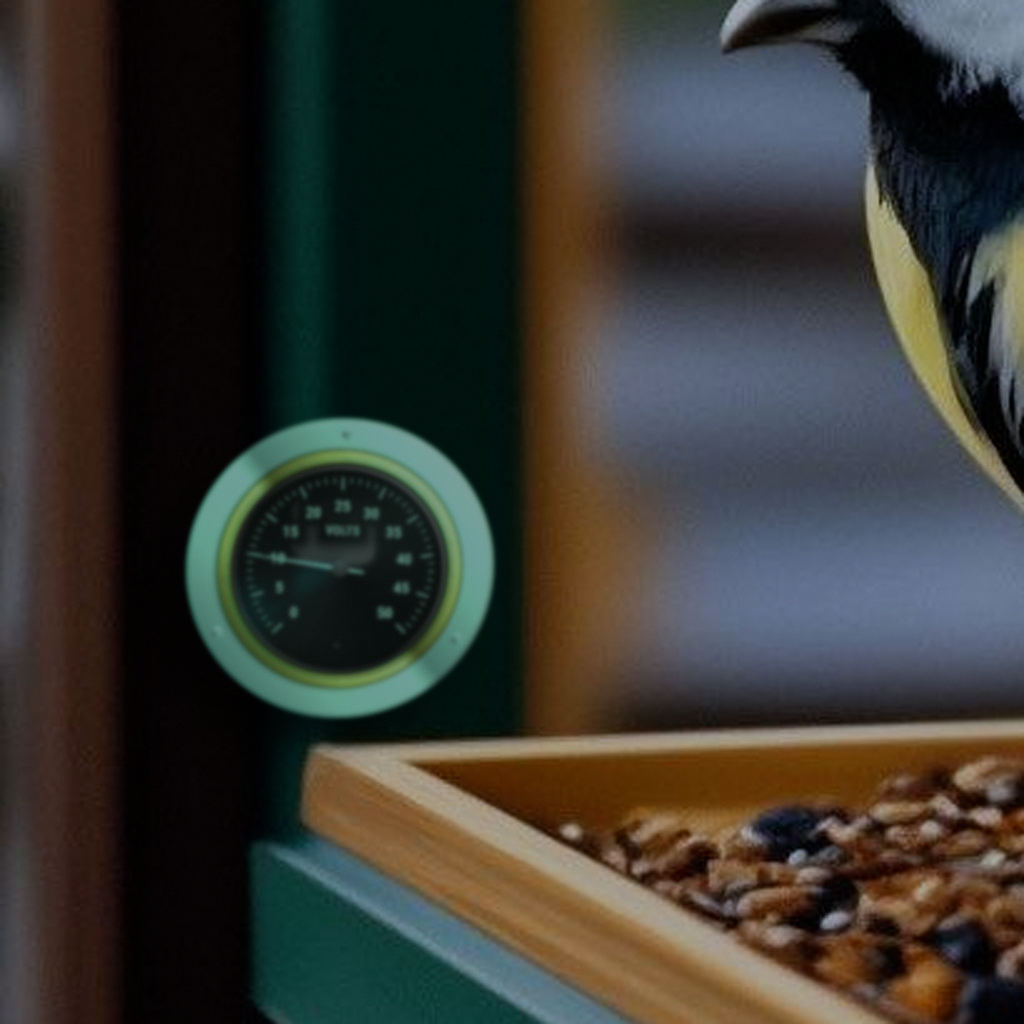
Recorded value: **10** V
